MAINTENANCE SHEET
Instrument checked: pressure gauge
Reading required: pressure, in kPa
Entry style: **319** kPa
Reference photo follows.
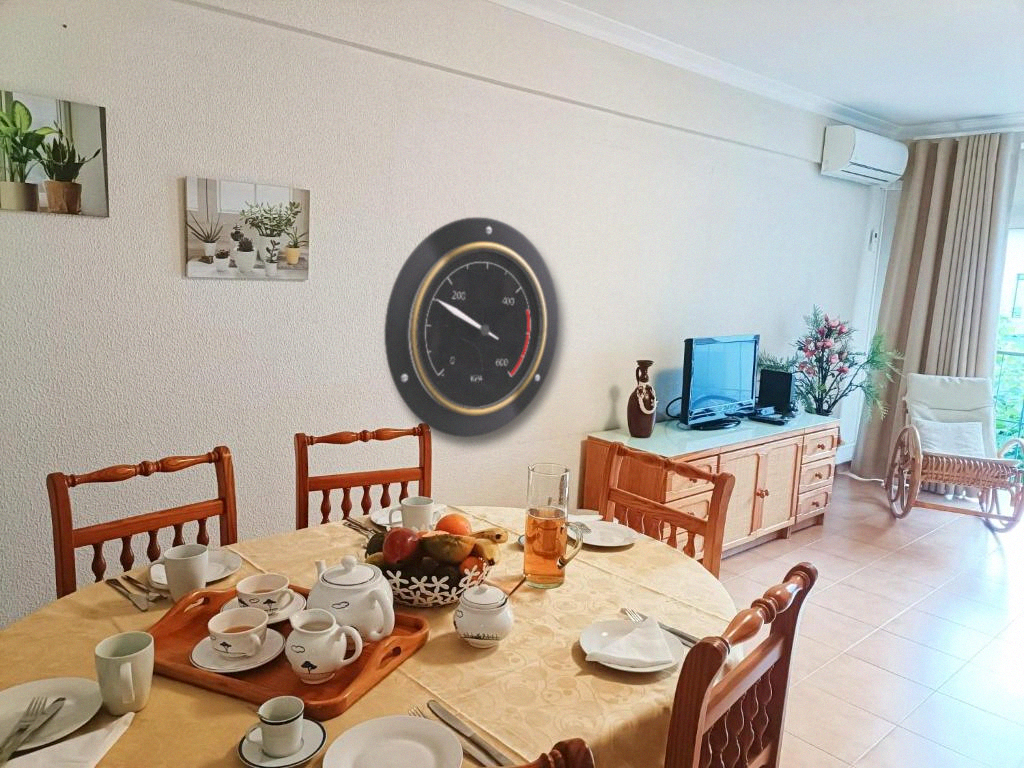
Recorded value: **150** kPa
